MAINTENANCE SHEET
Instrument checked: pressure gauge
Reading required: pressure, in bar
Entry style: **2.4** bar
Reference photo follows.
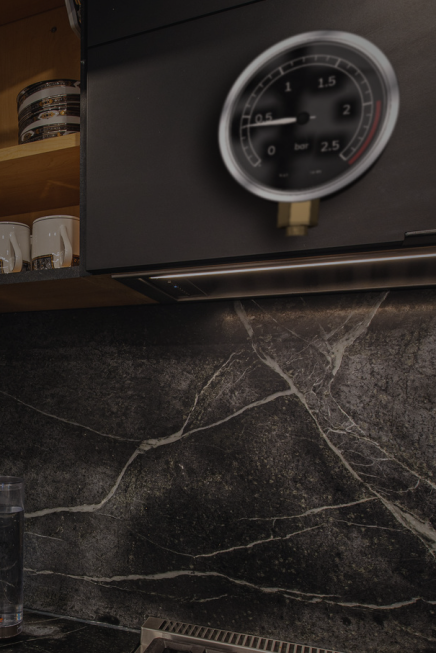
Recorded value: **0.4** bar
